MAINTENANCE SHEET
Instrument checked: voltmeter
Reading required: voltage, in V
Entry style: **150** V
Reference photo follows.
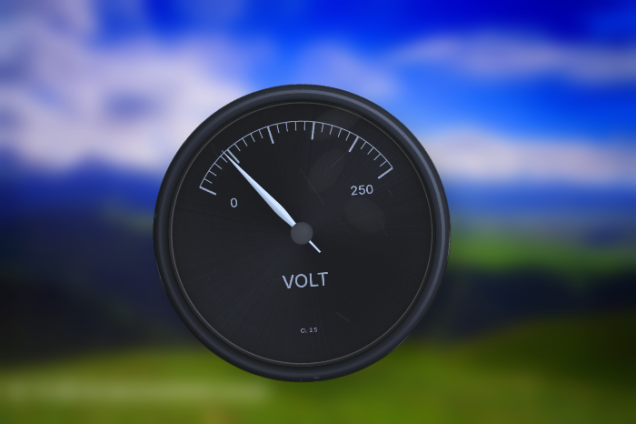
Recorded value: **45** V
